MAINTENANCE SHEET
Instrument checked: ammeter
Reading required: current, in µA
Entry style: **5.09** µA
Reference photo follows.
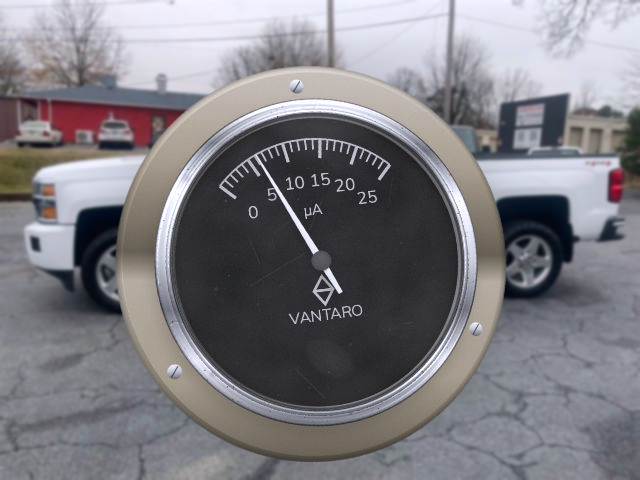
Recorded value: **6** µA
